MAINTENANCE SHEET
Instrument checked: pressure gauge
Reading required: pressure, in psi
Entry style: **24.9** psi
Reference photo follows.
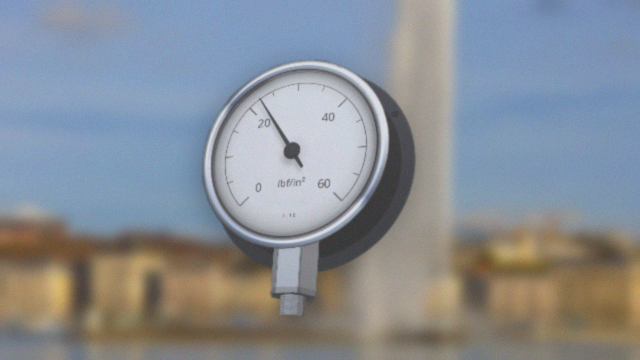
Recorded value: **22.5** psi
